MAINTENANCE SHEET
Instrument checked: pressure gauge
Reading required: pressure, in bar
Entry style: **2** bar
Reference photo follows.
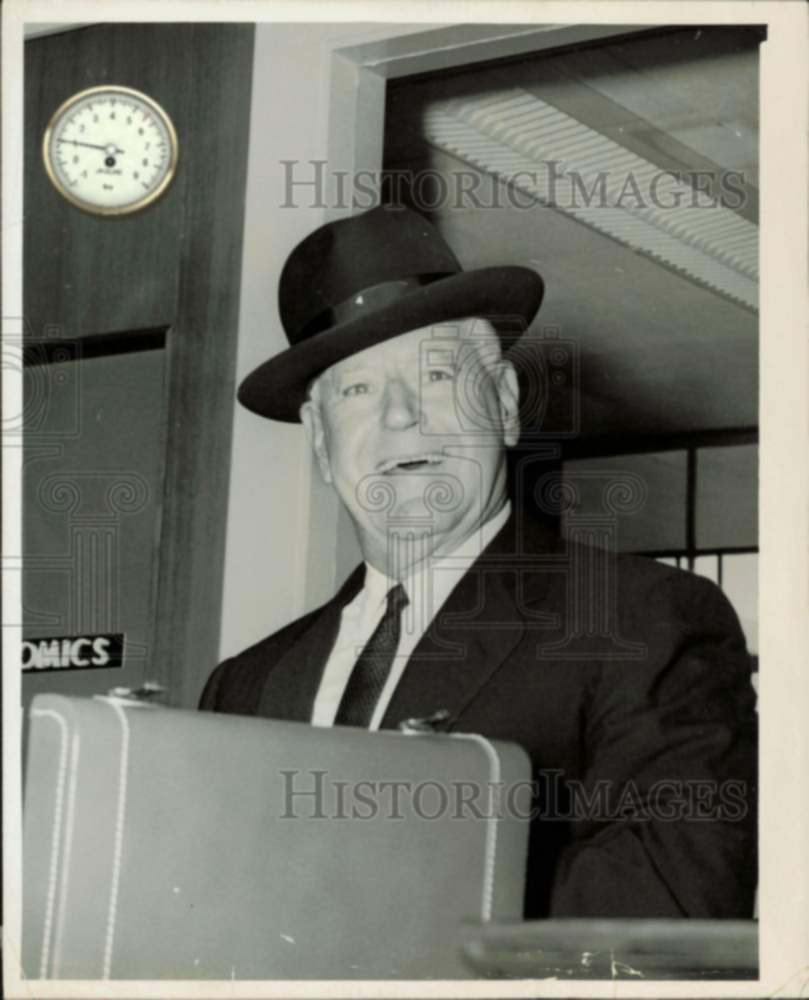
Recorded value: **1** bar
